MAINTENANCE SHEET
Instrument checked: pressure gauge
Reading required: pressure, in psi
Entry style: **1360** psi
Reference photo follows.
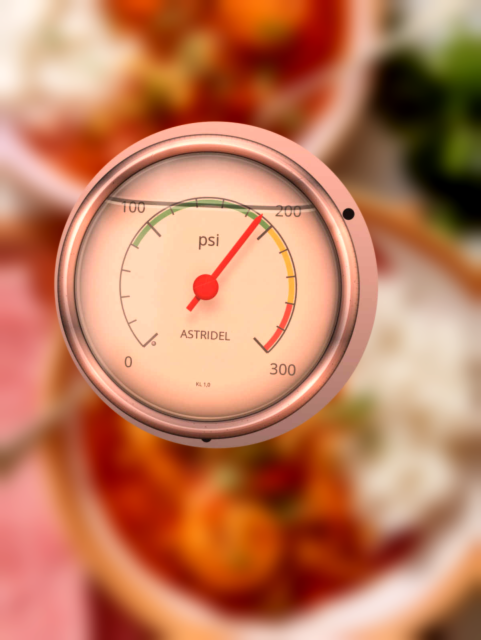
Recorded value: **190** psi
